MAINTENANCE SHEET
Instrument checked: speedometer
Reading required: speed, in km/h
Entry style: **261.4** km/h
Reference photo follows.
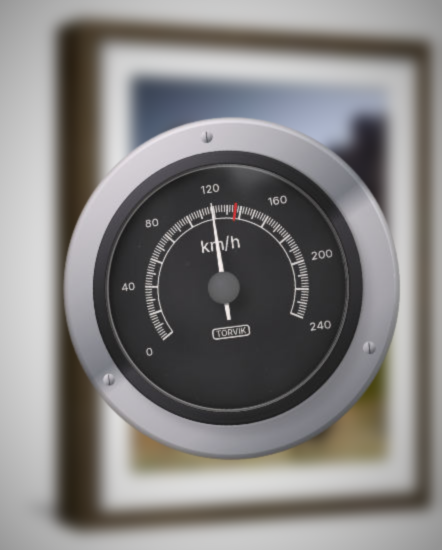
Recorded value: **120** km/h
